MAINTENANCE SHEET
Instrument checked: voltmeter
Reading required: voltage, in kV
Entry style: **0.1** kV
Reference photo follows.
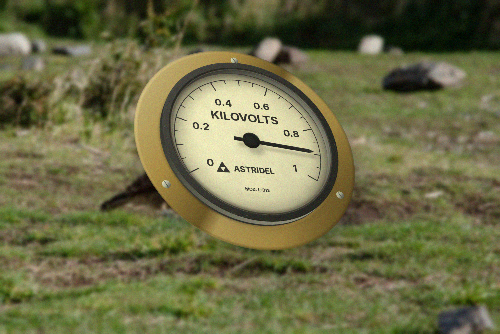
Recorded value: **0.9** kV
